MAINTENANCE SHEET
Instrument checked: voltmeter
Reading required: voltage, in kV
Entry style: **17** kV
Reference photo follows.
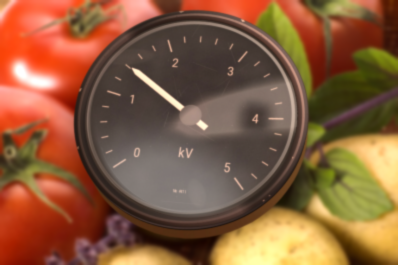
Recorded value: **1.4** kV
